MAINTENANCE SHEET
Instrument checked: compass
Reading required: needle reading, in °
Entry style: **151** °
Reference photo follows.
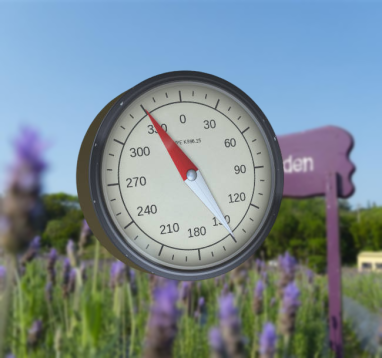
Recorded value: **330** °
